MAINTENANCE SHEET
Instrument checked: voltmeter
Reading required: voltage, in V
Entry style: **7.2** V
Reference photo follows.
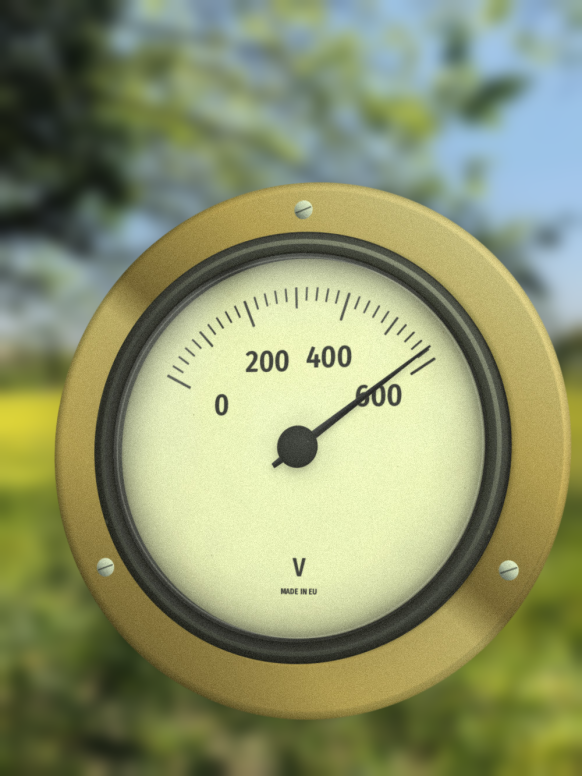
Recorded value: **580** V
